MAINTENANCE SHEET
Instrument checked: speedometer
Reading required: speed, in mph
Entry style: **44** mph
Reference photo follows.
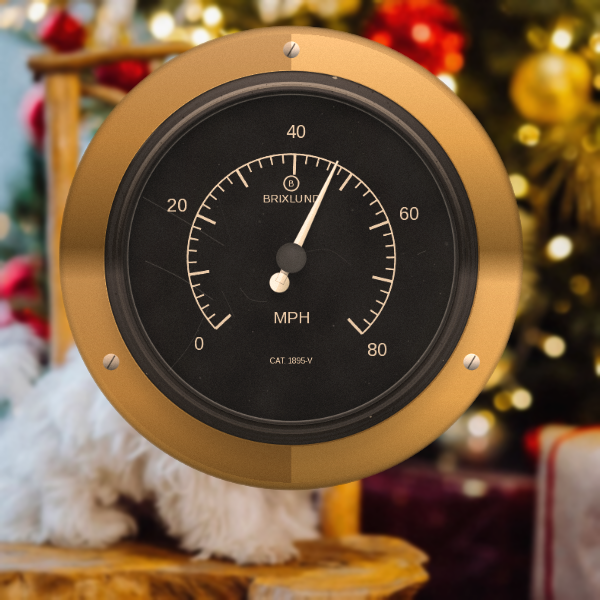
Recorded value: **47** mph
